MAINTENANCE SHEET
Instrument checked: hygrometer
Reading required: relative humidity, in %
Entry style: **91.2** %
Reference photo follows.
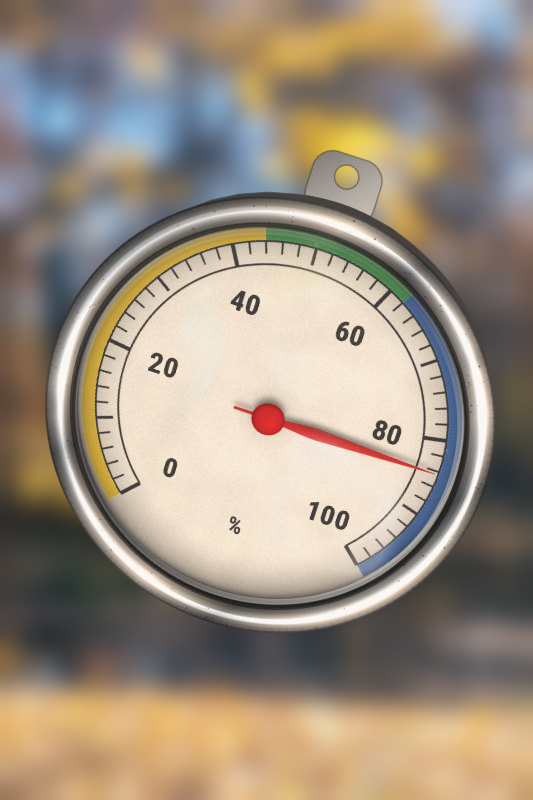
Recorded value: **84** %
